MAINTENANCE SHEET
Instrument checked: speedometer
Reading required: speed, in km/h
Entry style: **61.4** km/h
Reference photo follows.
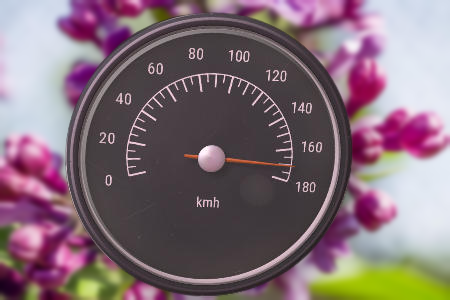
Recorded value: **170** km/h
